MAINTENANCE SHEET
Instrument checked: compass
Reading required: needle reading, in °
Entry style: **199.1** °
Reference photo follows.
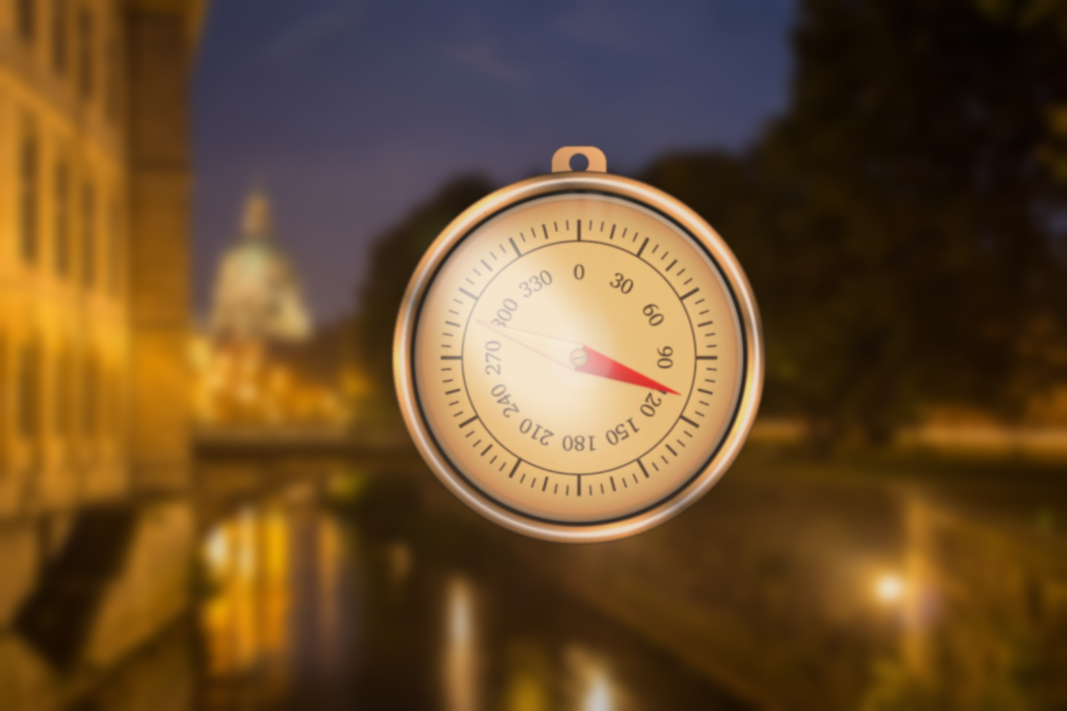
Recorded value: **110** °
